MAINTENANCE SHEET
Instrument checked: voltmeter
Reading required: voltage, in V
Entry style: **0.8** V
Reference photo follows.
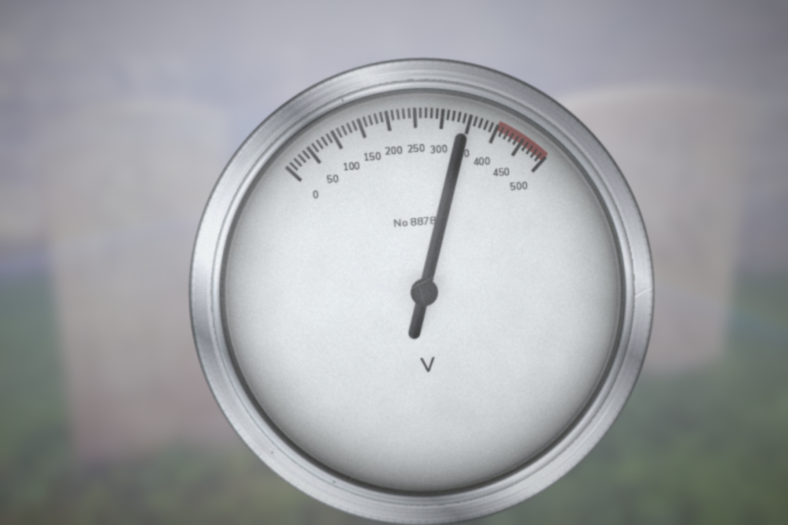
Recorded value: **340** V
